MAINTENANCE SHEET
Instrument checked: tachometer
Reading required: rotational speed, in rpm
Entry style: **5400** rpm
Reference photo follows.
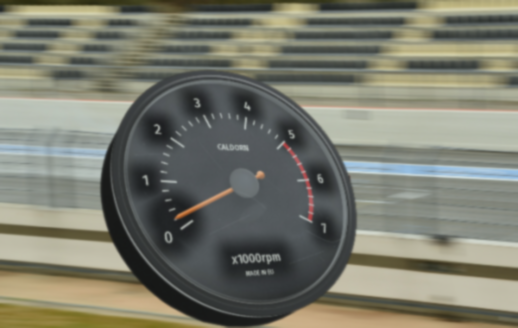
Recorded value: **200** rpm
